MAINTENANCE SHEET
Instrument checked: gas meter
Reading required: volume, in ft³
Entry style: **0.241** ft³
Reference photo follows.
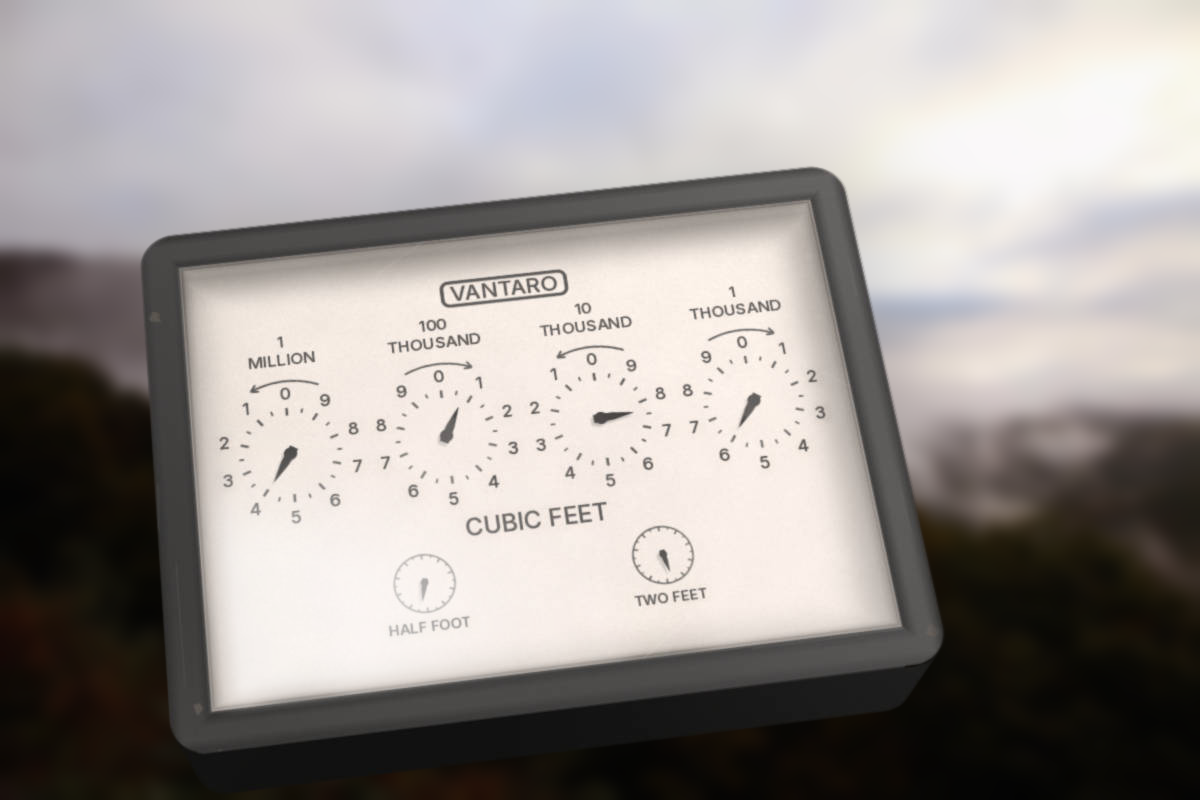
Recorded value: **407600** ft³
